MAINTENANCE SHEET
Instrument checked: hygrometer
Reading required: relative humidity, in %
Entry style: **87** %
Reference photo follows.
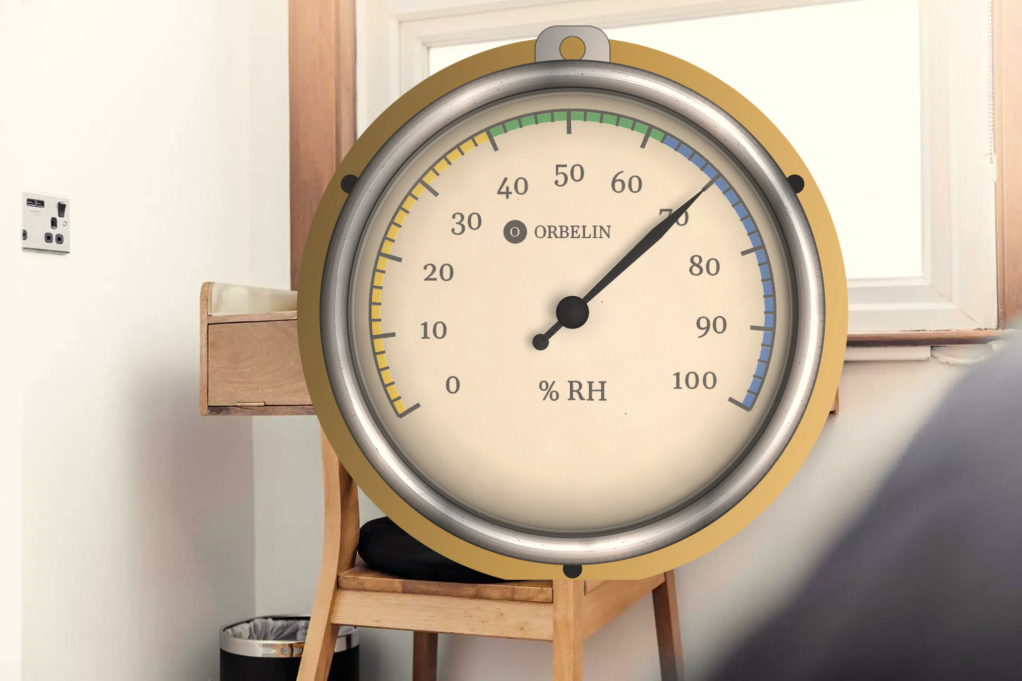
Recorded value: **70** %
